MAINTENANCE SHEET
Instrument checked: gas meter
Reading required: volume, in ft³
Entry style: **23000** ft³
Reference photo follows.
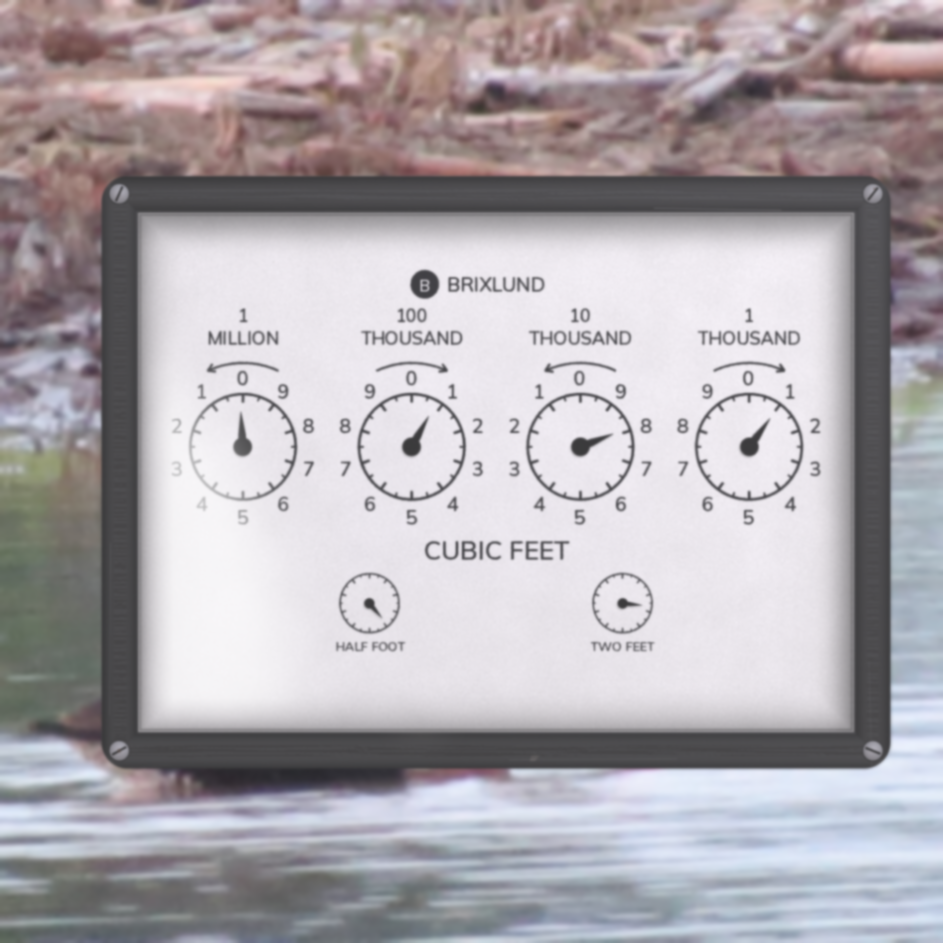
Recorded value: **8100** ft³
